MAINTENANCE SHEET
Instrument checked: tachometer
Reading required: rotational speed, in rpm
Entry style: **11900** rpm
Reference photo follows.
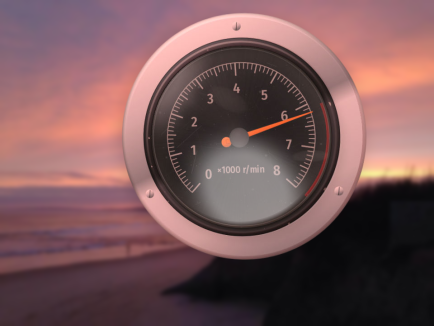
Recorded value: **6200** rpm
